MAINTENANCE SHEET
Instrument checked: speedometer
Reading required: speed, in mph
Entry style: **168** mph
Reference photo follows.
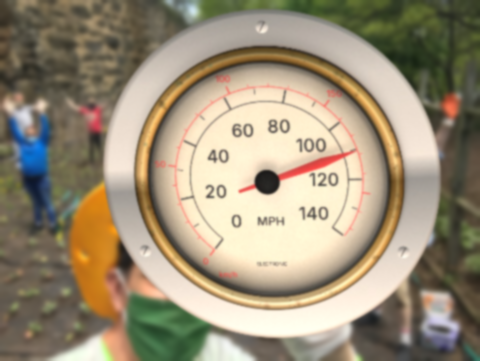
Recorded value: **110** mph
